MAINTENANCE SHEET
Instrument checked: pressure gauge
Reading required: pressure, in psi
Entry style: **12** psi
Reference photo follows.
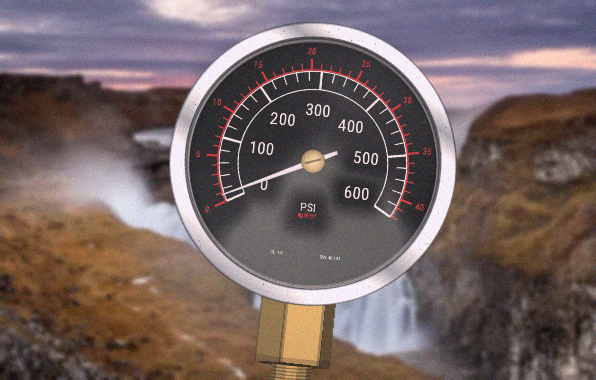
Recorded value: **10** psi
